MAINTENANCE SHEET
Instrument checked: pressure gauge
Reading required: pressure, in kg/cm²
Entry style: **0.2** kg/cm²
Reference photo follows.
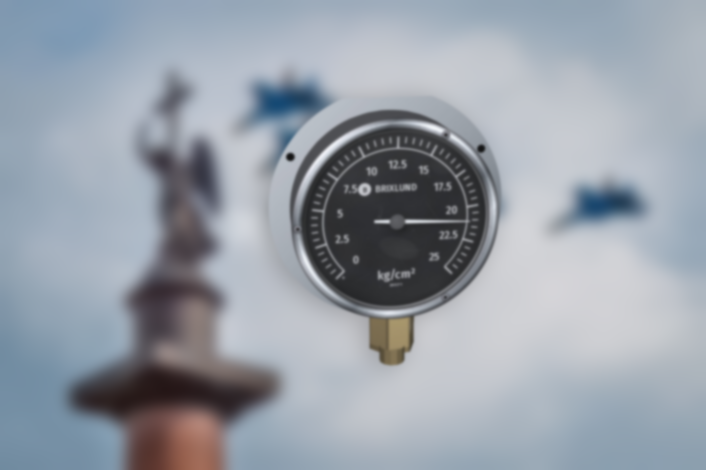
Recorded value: **21** kg/cm²
